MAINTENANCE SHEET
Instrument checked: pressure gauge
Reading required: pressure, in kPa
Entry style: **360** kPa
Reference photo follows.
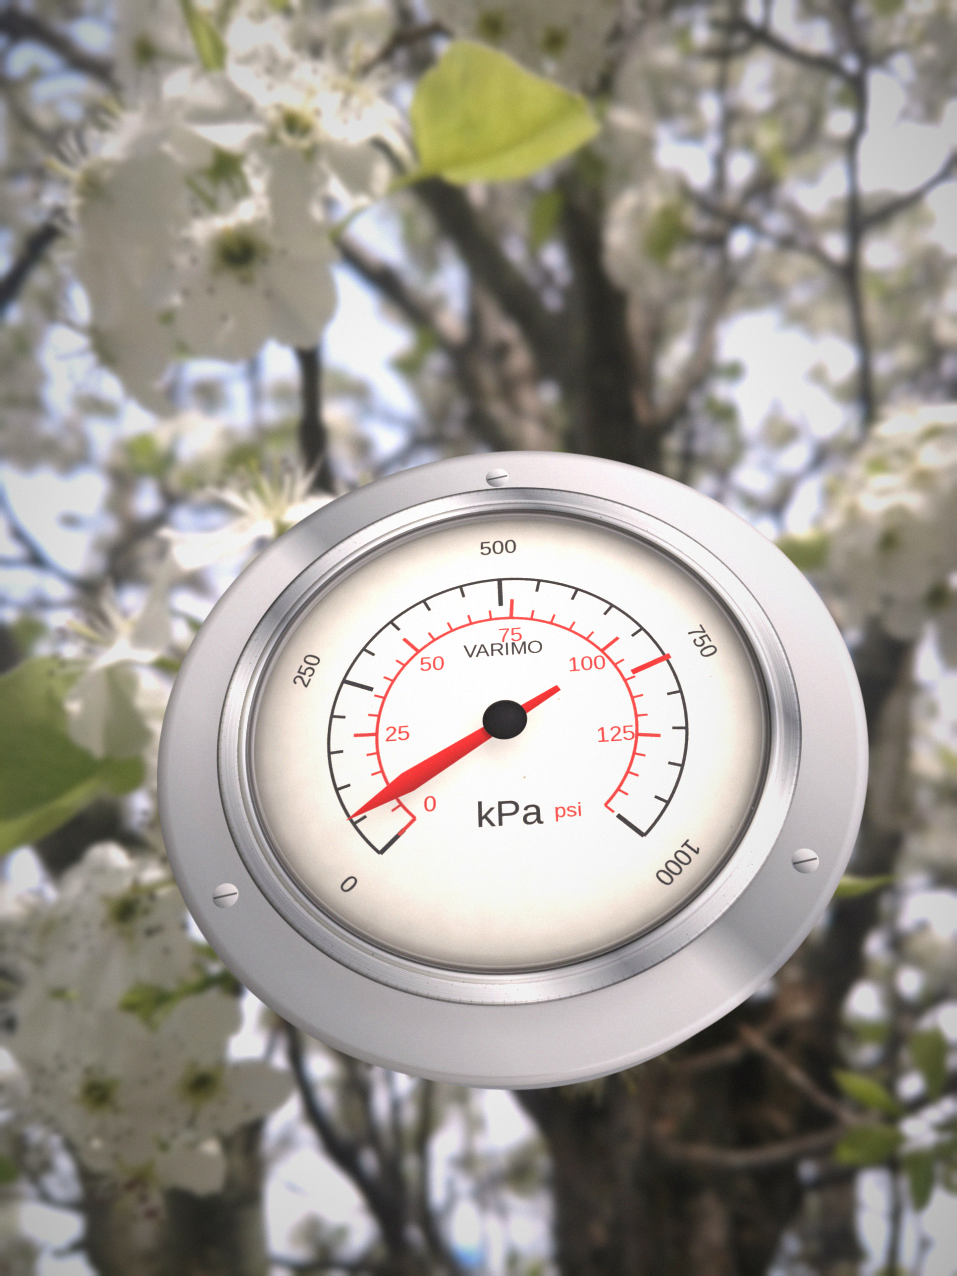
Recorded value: **50** kPa
